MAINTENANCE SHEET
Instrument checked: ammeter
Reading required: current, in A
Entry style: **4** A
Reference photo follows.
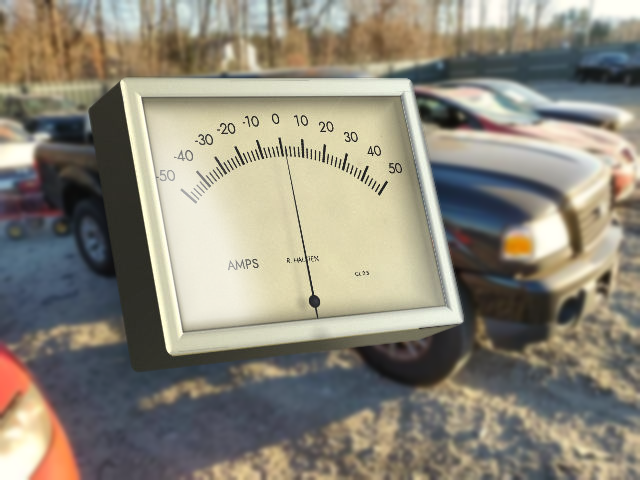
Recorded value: **0** A
